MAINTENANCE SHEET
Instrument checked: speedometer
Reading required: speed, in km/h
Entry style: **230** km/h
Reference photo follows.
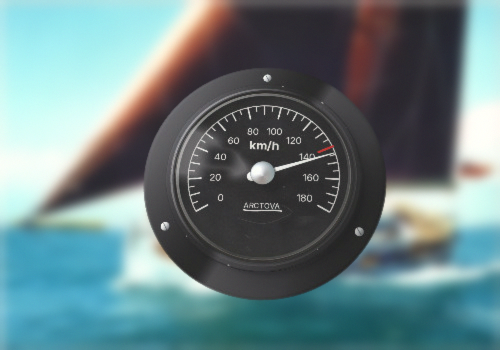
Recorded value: **145** km/h
